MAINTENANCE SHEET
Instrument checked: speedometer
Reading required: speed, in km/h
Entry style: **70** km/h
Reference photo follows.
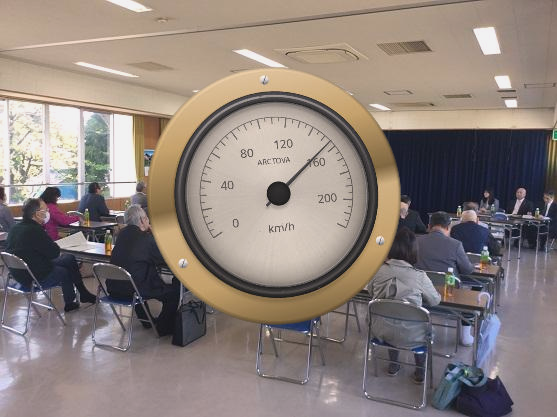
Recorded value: **155** km/h
